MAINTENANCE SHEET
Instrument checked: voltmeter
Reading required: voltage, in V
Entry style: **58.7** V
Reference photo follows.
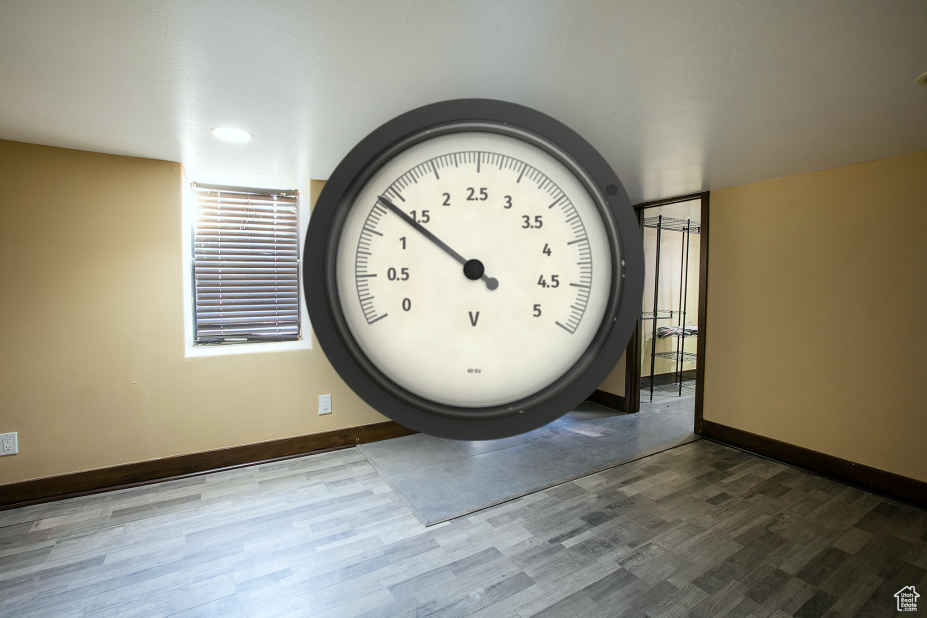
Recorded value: **1.35** V
